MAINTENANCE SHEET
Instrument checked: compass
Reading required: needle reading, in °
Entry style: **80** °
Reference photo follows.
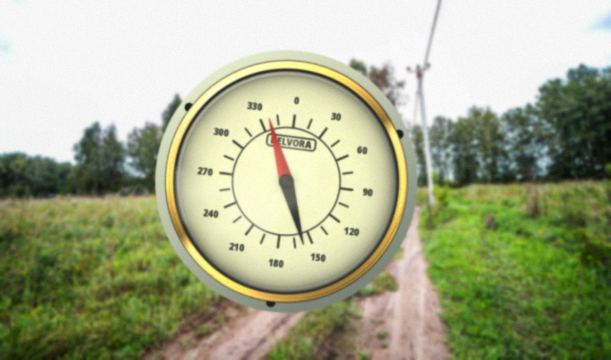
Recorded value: **337.5** °
